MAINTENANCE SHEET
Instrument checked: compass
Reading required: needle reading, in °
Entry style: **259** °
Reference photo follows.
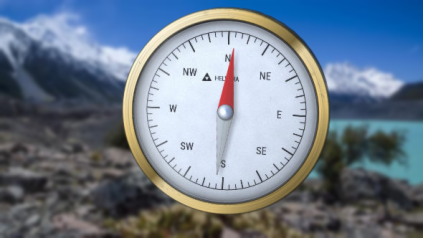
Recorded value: **5** °
